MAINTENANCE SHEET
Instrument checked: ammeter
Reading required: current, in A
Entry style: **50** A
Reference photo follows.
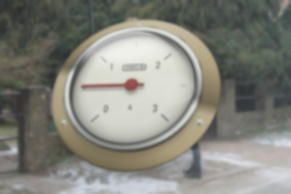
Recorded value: **0.5** A
